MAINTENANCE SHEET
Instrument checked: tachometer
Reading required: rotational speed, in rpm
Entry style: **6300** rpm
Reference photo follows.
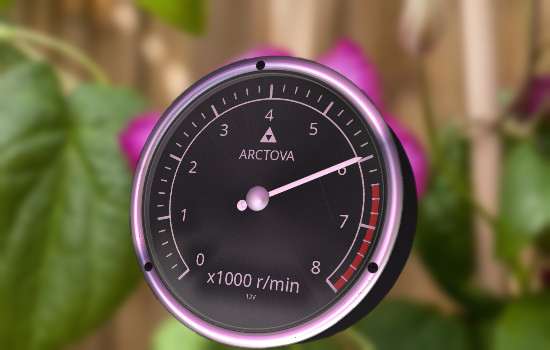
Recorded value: **6000** rpm
